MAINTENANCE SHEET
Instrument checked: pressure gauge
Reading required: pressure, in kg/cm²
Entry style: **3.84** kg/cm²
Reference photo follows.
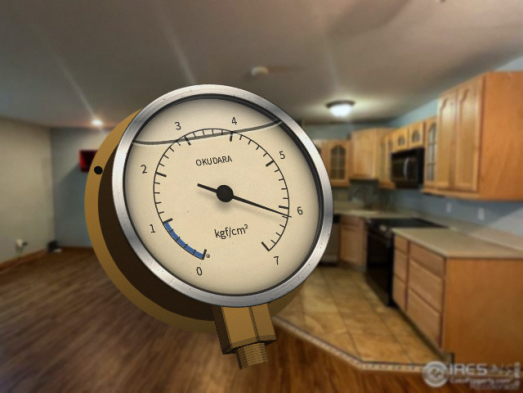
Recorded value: **6.2** kg/cm²
